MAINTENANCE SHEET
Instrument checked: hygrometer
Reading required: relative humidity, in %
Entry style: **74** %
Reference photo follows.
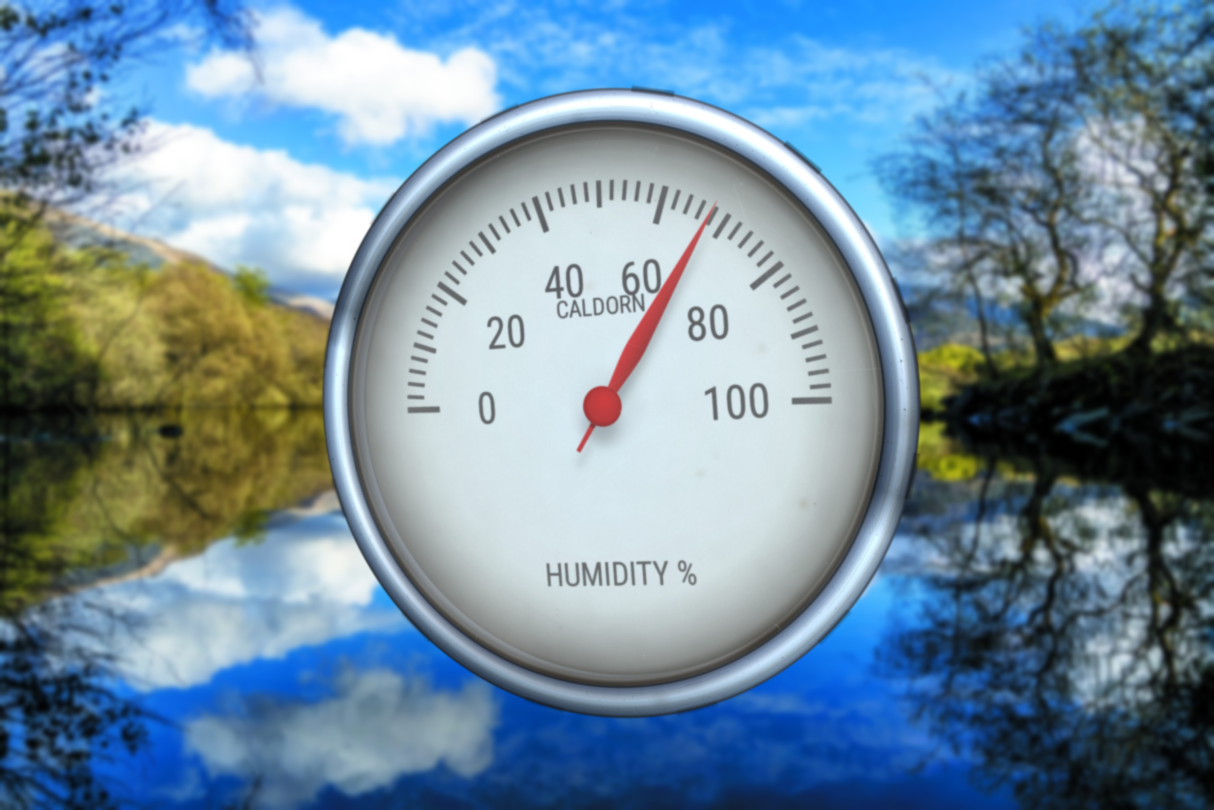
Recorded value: **68** %
